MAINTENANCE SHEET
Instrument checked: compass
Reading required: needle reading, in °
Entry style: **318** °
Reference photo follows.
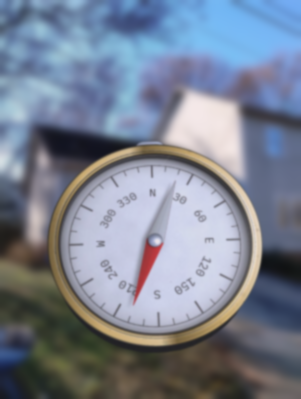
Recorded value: **200** °
